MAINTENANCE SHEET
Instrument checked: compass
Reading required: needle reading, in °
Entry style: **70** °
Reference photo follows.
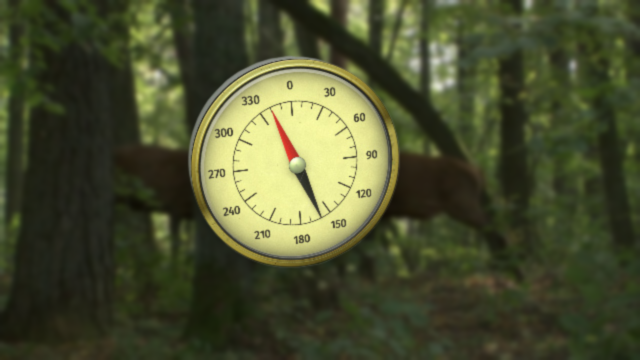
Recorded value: **340** °
